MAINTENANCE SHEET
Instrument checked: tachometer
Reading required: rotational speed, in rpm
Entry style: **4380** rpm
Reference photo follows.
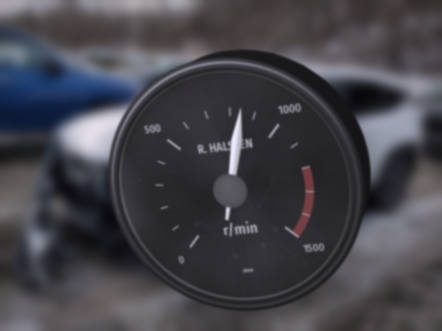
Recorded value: **850** rpm
